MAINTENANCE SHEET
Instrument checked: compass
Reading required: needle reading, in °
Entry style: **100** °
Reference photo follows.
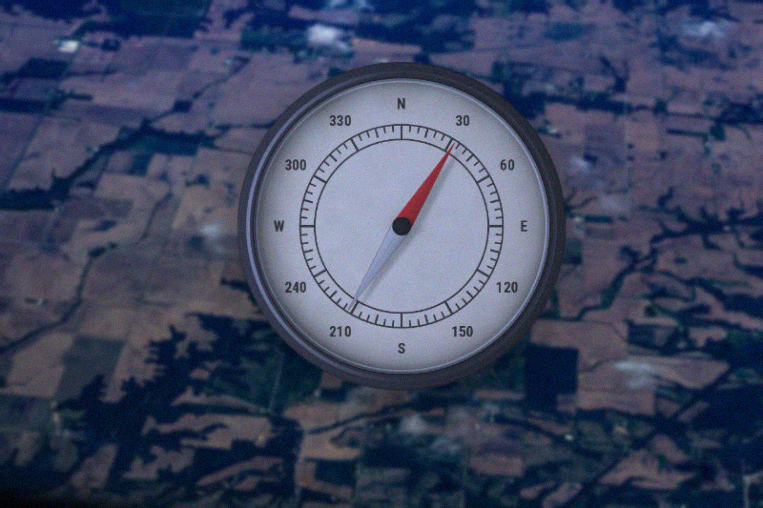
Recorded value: **32.5** °
